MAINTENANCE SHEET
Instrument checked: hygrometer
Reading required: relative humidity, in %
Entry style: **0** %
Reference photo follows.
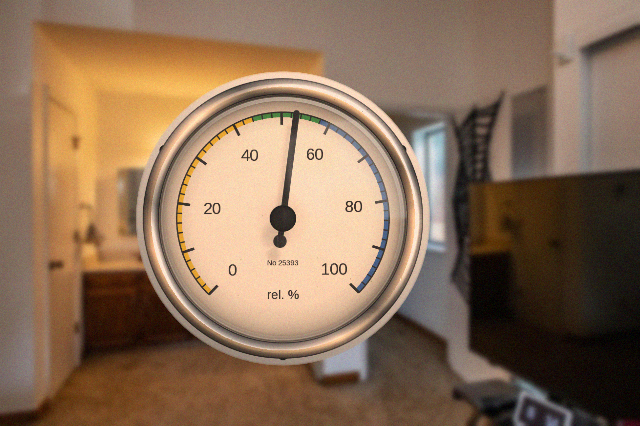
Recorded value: **53** %
